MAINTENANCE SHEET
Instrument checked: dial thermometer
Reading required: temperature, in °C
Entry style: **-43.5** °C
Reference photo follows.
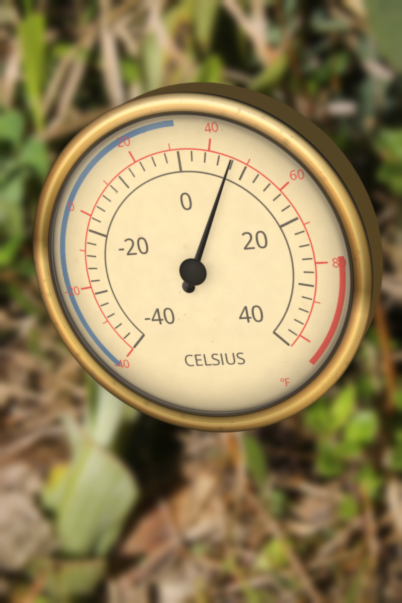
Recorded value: **8** °C
